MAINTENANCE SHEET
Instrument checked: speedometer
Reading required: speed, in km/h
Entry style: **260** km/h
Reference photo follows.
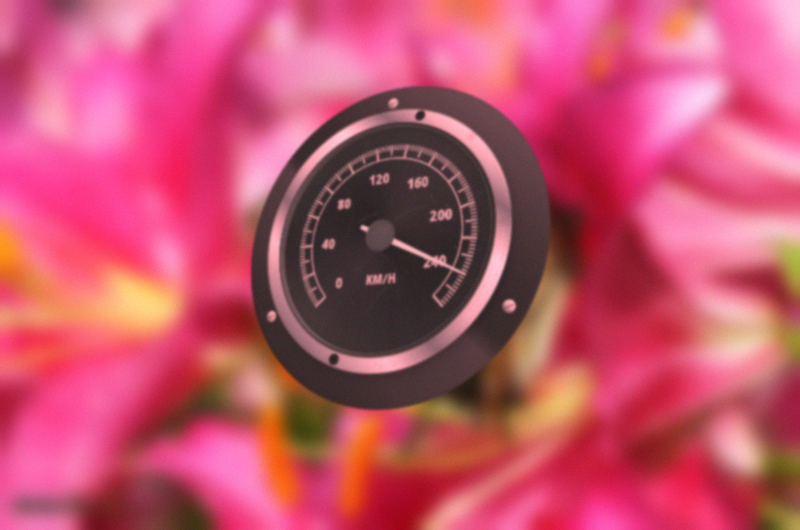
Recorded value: **240** km/h
